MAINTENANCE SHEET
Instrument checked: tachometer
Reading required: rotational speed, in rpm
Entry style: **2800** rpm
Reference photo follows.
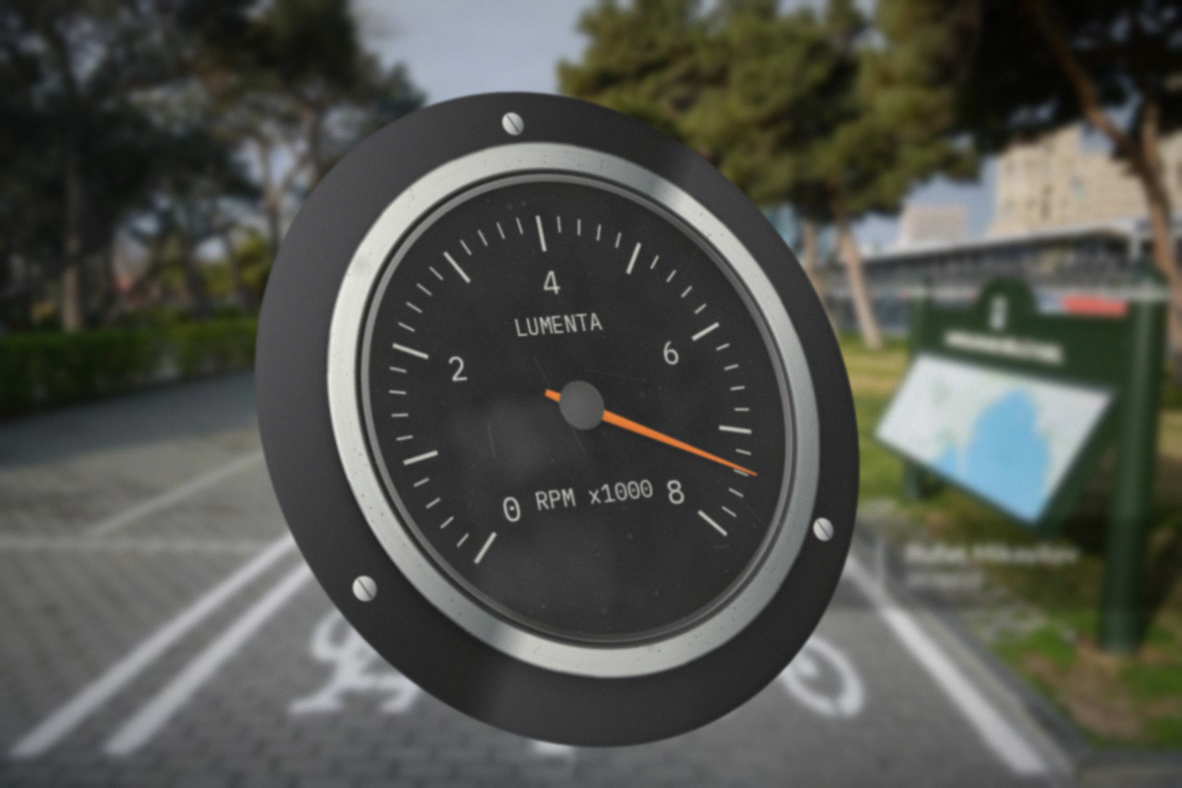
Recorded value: **7400** rpm
